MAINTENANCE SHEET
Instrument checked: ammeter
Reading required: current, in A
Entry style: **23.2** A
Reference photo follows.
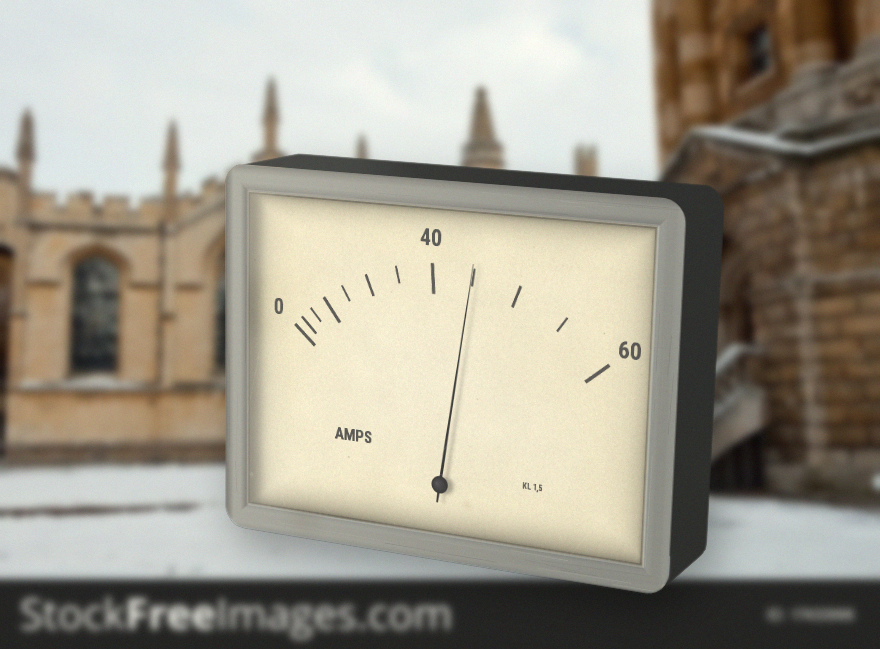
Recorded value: **45** A
